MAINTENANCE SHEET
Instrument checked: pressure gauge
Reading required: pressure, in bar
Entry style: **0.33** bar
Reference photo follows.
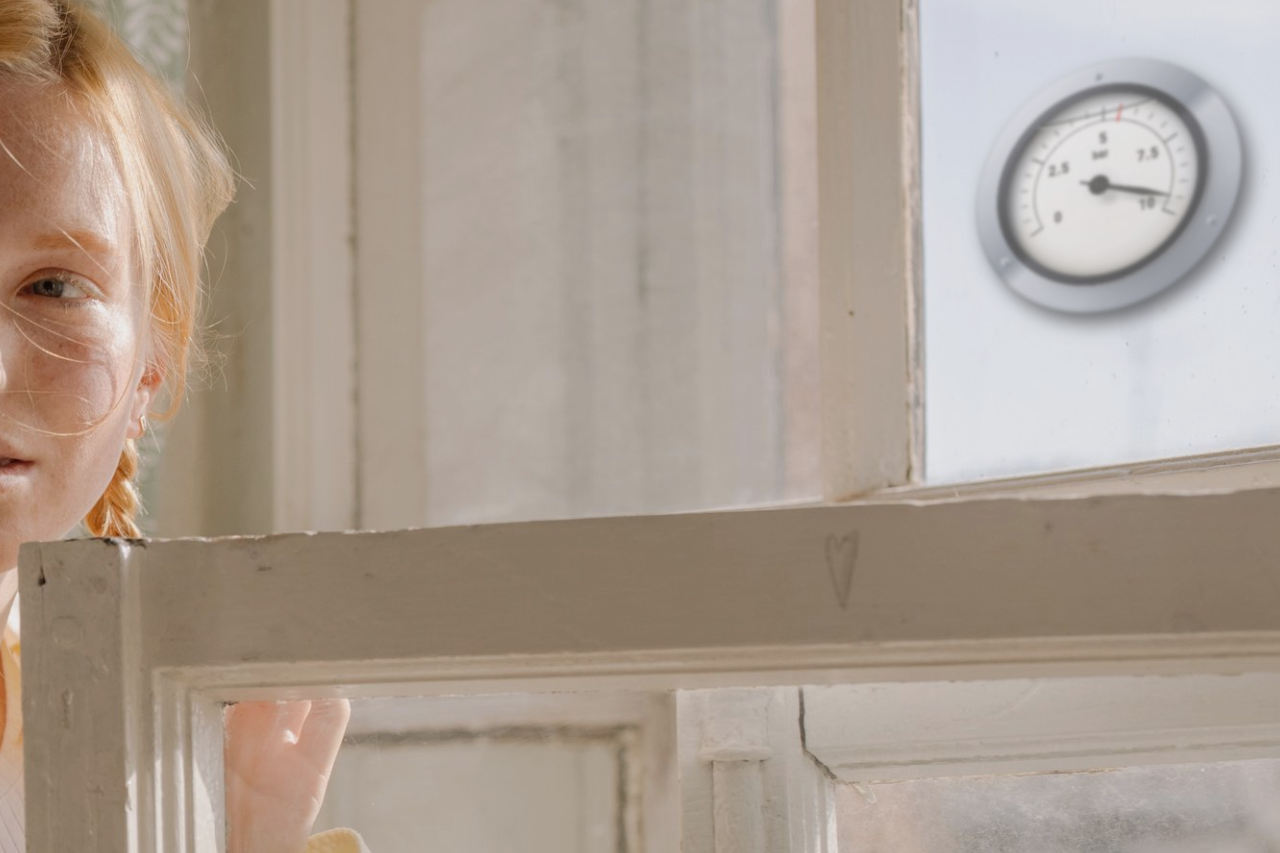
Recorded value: **9.5** bar
